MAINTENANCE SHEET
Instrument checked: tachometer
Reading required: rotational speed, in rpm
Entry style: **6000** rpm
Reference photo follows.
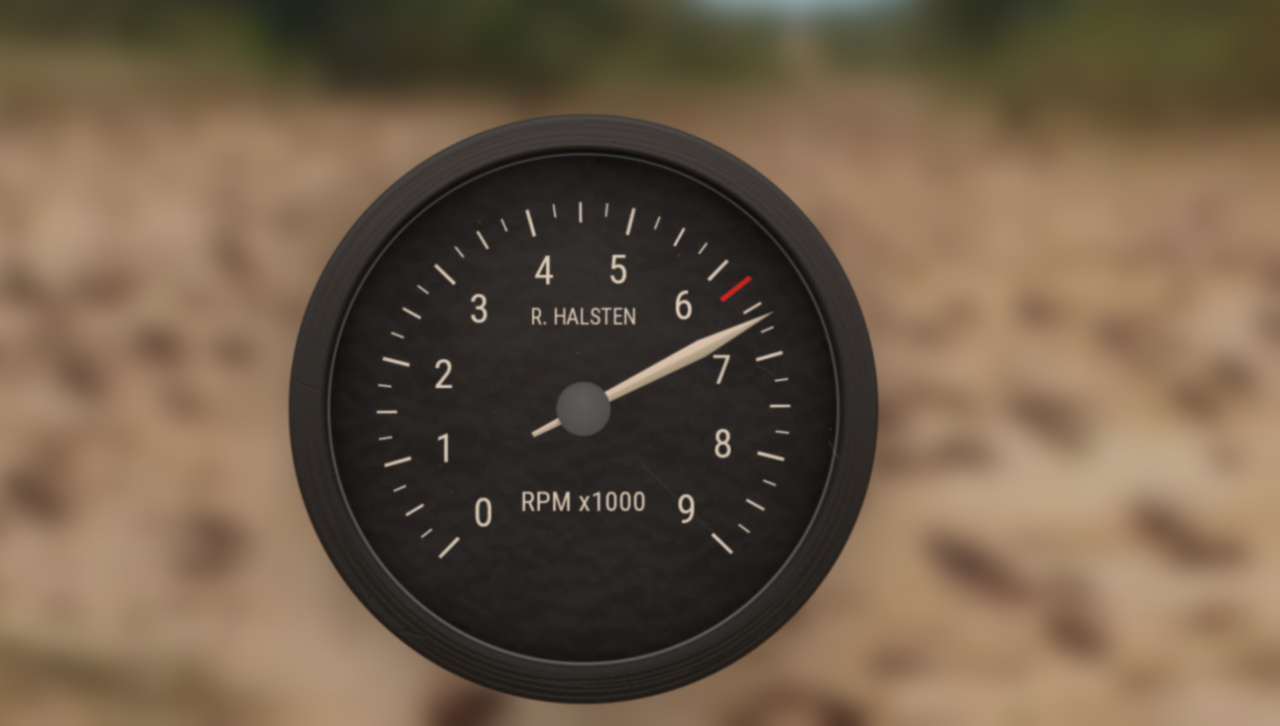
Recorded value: **6625** rpm
